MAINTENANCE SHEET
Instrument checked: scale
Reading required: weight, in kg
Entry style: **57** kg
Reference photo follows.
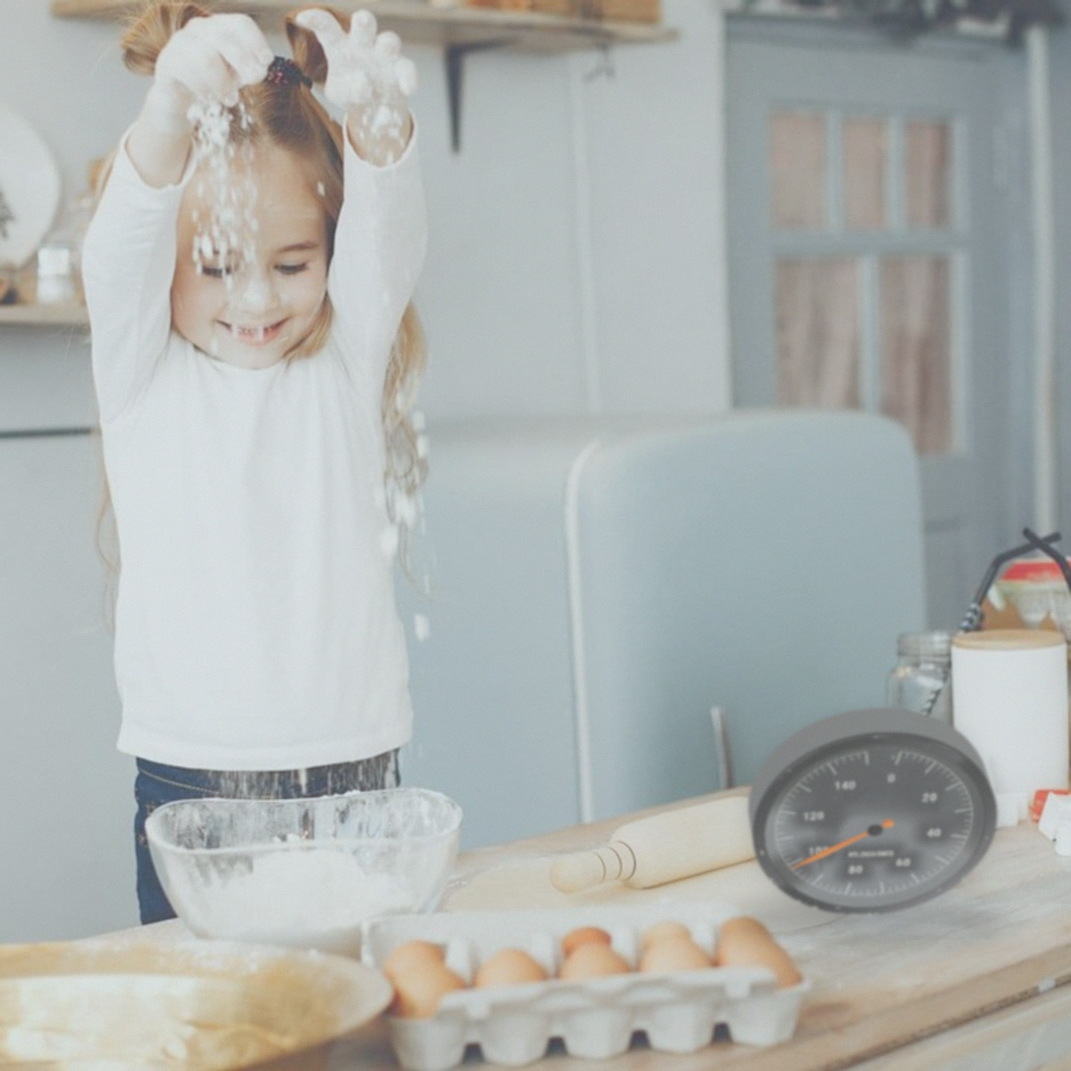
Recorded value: **100** kg
